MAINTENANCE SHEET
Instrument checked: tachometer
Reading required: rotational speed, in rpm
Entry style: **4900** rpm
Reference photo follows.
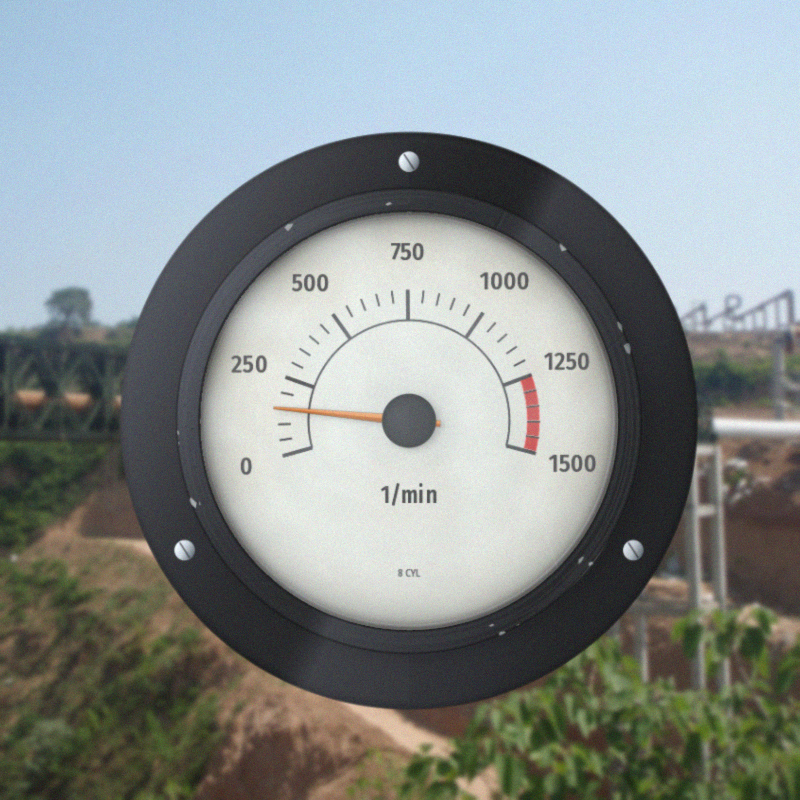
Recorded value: **150** rpm
